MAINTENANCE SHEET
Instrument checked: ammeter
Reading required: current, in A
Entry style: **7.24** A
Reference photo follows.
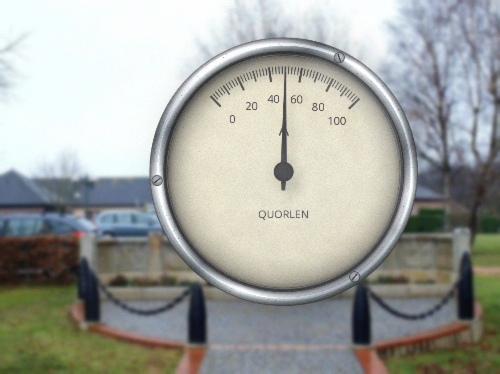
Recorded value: **50** A
